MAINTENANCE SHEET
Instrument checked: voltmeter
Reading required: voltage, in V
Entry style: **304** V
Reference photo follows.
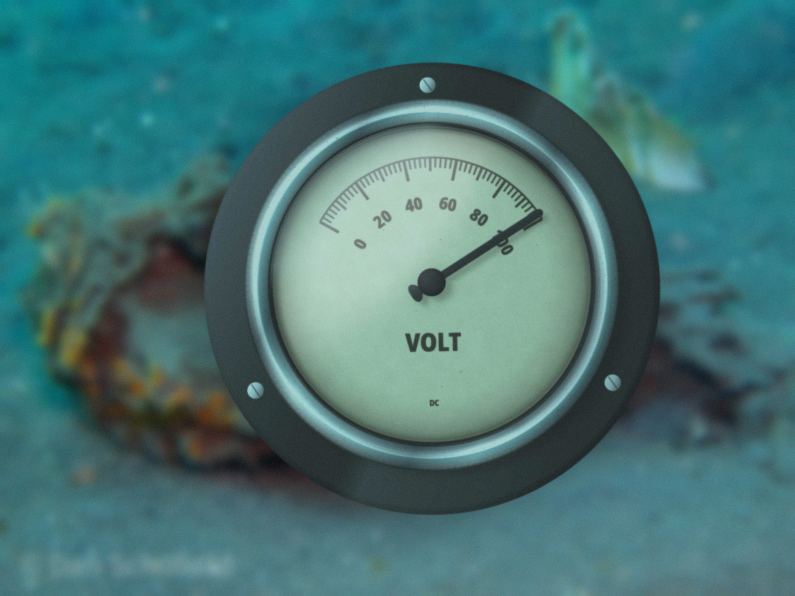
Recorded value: **98** V
